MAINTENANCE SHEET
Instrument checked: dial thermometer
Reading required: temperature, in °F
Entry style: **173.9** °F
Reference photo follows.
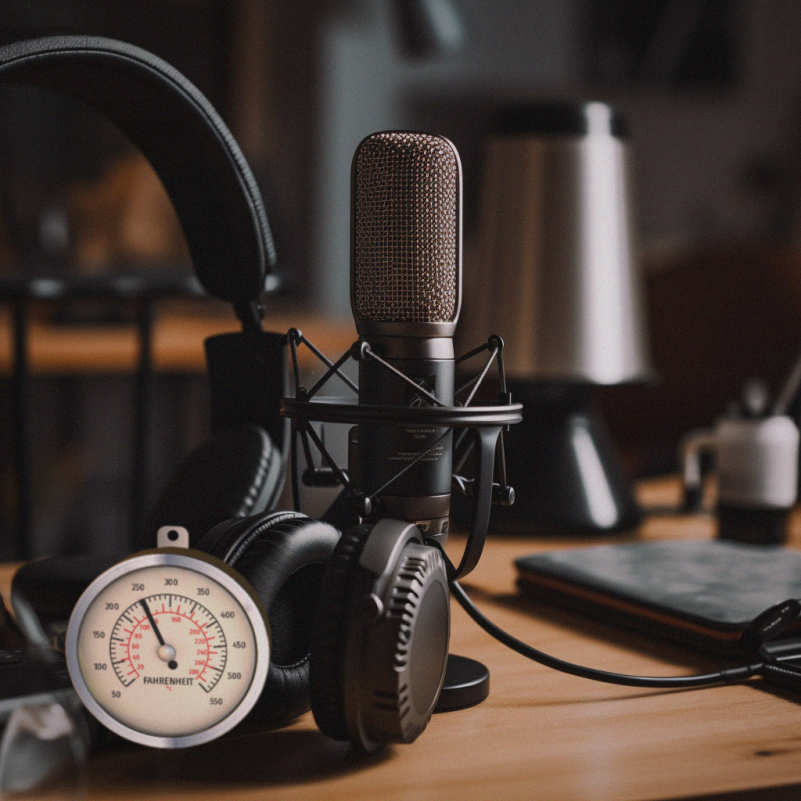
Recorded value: **250** °F
